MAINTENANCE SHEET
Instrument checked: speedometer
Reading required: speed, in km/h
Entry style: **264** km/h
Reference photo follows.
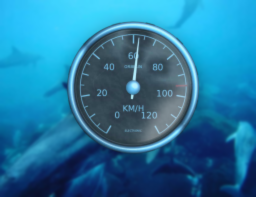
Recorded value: **62.5** km/h
